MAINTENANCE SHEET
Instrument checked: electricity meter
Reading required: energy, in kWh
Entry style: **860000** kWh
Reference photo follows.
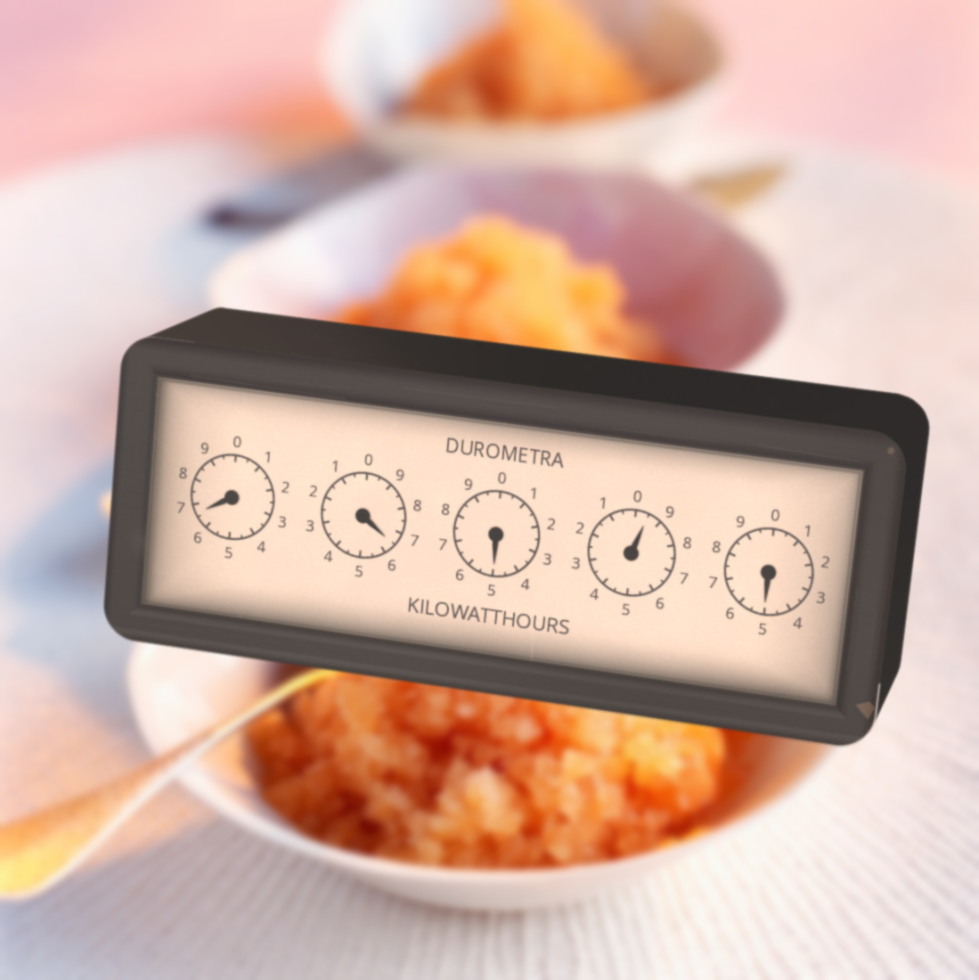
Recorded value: **66495** kWh
